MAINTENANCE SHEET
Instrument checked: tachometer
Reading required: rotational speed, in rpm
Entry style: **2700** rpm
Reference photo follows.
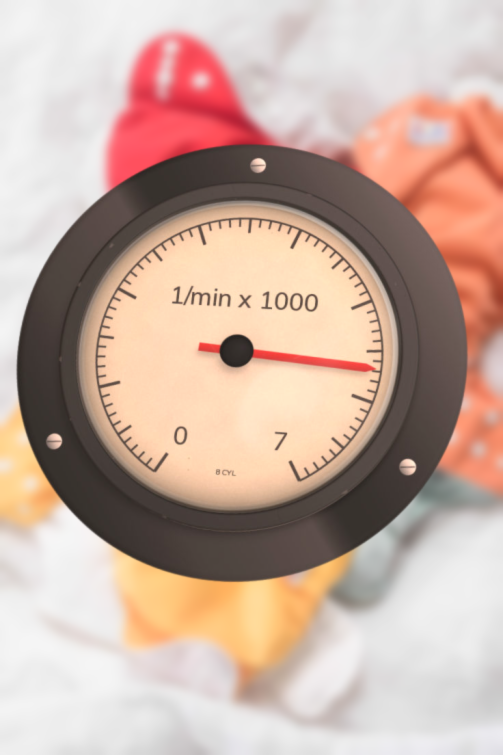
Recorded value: **5700** rpm
